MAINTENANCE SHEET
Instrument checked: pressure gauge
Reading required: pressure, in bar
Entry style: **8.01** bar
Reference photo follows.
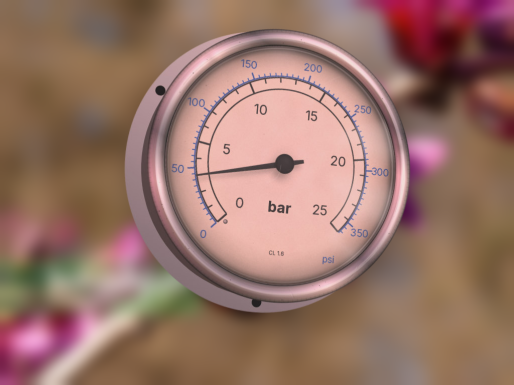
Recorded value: **3** bar
